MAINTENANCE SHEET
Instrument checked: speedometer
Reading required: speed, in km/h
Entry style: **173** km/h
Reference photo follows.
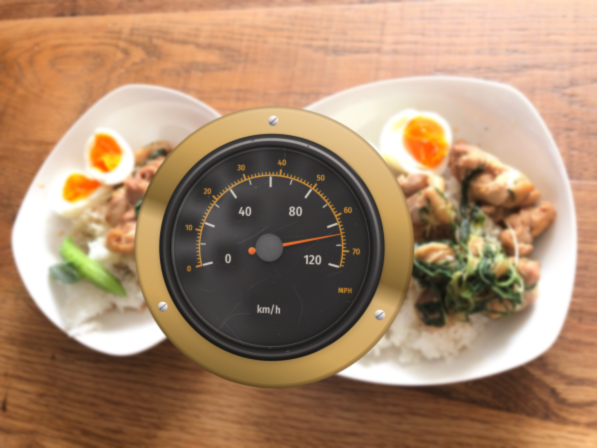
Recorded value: **105** km/h
